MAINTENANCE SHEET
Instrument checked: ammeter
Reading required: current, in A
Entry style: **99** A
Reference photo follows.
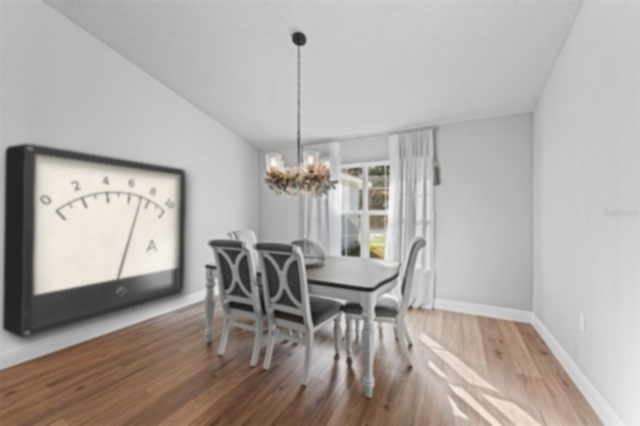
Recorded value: **7** A
